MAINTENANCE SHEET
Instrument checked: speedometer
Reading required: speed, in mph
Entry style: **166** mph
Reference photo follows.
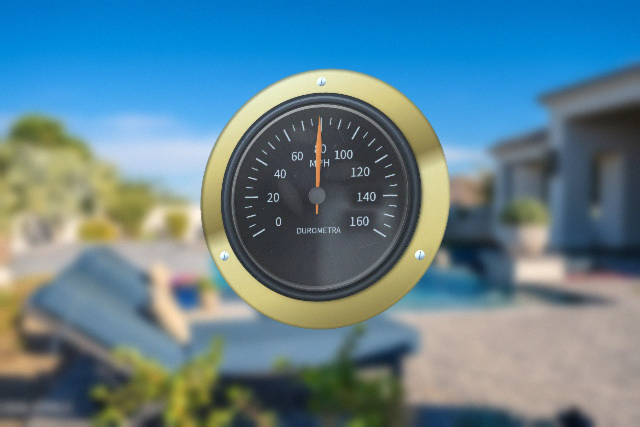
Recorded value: **80** mph
